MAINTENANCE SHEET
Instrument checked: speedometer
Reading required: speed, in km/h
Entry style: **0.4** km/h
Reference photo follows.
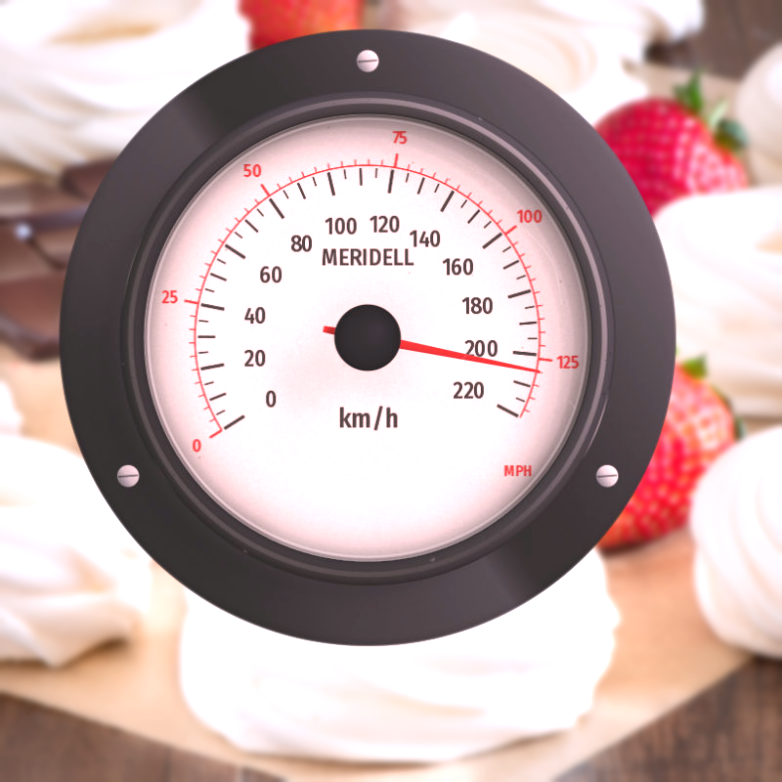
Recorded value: **205** km/h
